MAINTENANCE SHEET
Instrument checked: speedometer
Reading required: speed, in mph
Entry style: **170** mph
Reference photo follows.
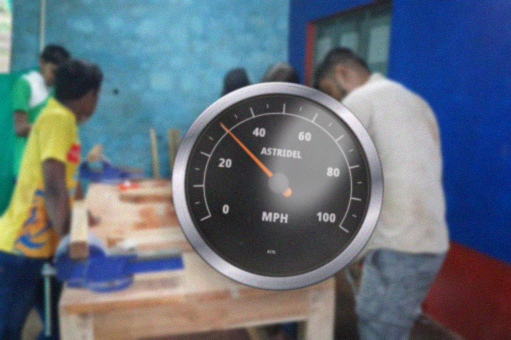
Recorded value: **30** mph
